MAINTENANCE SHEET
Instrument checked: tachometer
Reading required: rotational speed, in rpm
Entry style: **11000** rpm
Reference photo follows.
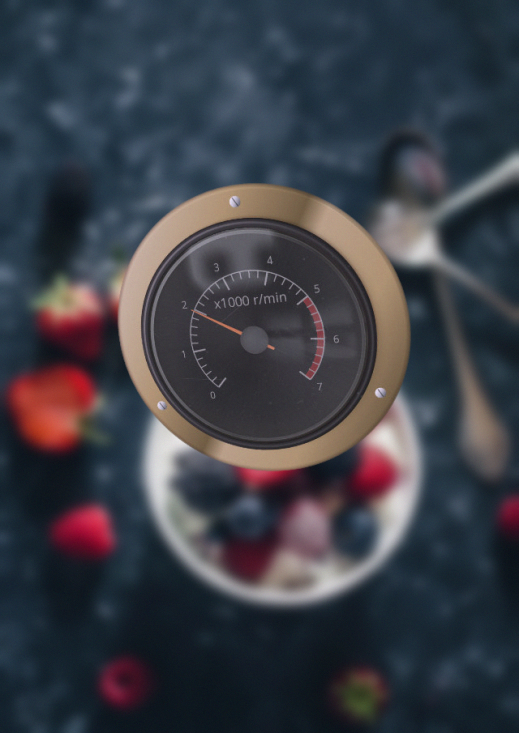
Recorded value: **2000** rpm
